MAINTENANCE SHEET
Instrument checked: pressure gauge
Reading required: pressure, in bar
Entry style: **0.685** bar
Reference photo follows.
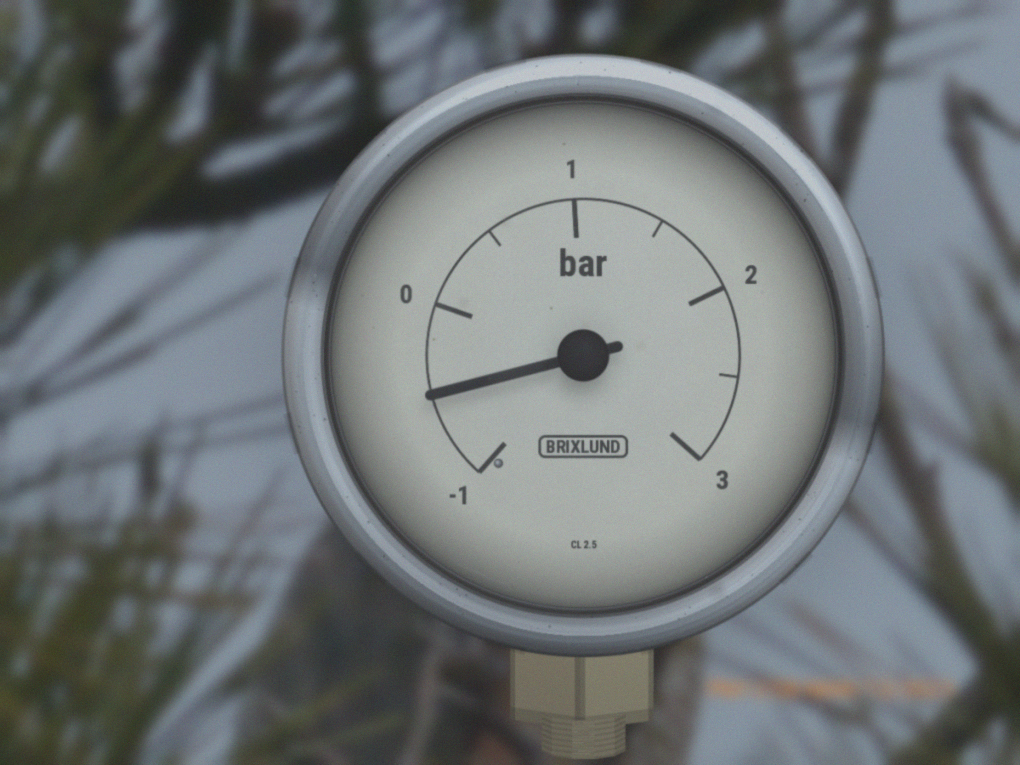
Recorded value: **-0.5** bar
